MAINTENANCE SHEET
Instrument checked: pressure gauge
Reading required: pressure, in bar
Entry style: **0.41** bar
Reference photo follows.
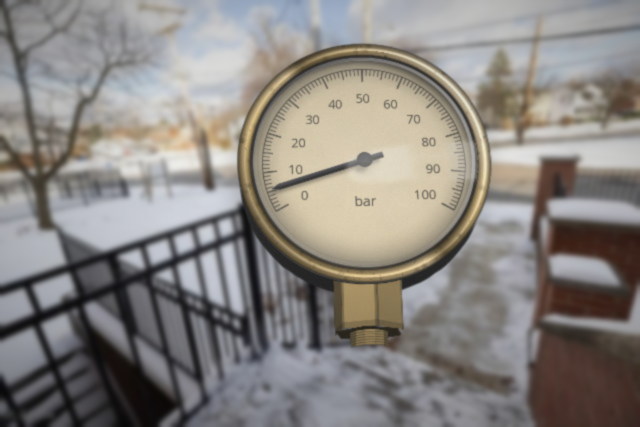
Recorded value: **5** bar
